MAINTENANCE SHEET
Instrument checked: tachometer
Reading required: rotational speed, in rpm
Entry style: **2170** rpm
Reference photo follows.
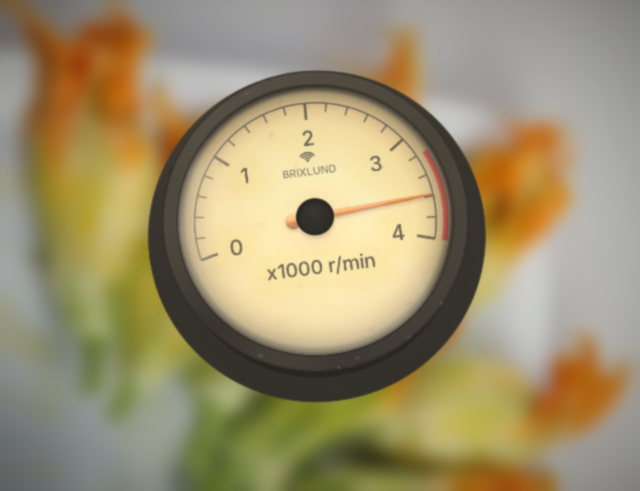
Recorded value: **3600** rpm
